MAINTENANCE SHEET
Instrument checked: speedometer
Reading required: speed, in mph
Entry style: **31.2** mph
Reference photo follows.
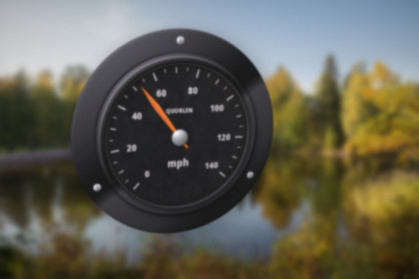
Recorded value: **52.5** mph
